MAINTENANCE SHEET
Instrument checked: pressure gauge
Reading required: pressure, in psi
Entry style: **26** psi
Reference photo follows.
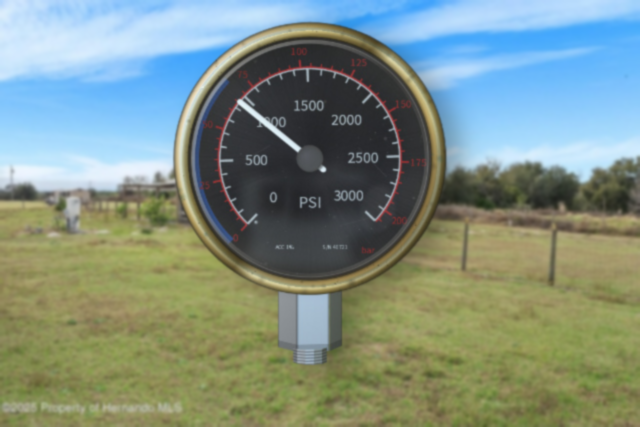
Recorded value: **950** psi
